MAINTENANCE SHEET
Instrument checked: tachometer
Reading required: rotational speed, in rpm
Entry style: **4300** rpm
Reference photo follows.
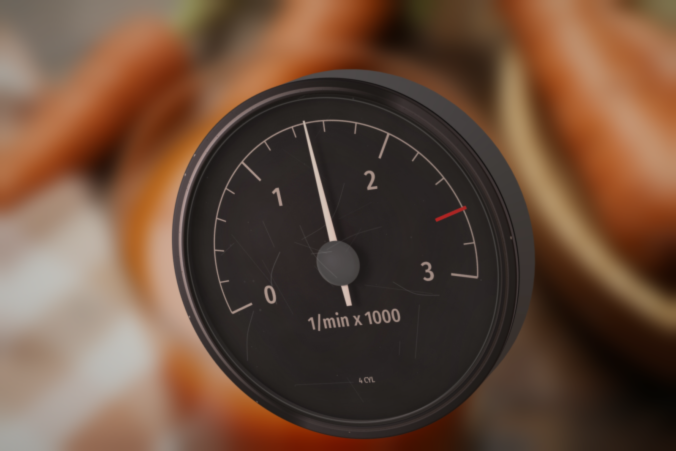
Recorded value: **1500** rpm
